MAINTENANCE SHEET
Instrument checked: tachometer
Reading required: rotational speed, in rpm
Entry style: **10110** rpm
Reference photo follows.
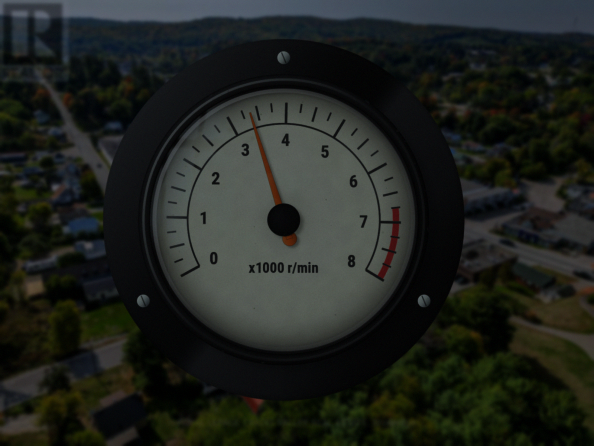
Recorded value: **3375** rpm
